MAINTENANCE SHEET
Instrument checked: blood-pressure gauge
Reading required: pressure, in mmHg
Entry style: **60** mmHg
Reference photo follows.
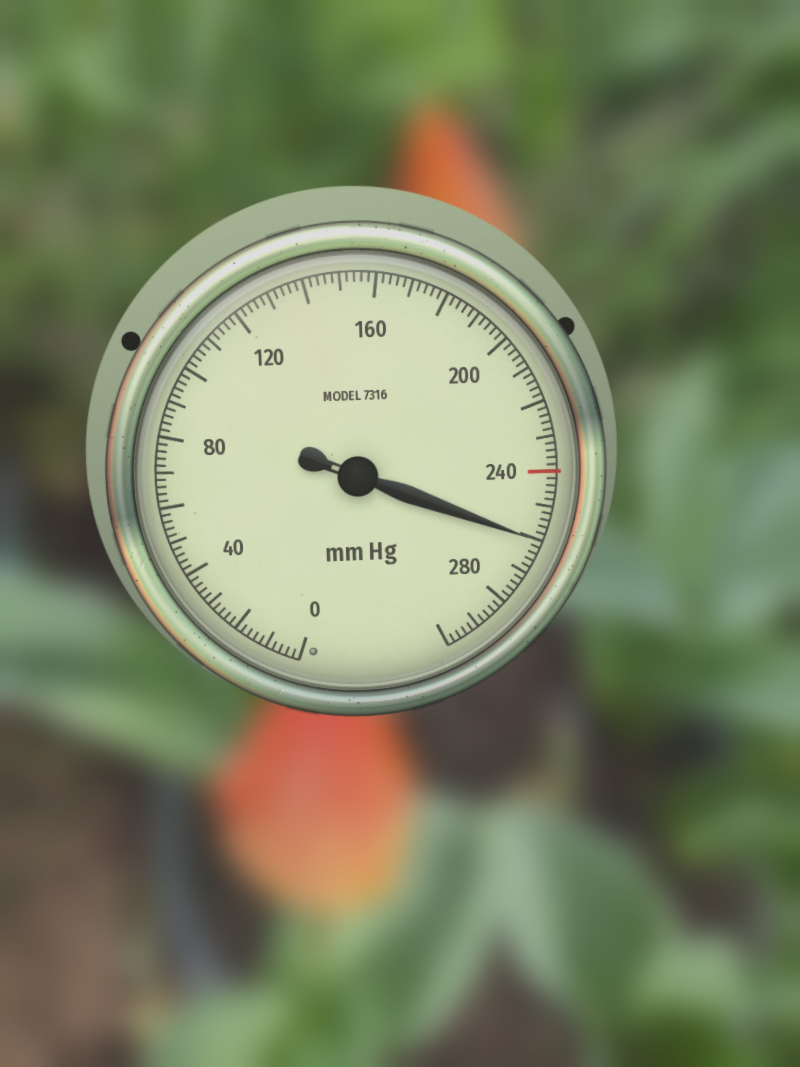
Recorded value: **260** mmHg
